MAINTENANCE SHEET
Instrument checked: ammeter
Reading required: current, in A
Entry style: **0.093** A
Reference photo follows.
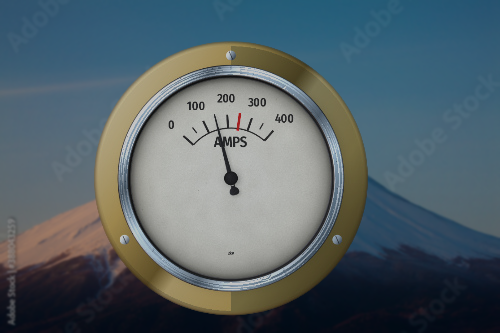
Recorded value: **150** A
